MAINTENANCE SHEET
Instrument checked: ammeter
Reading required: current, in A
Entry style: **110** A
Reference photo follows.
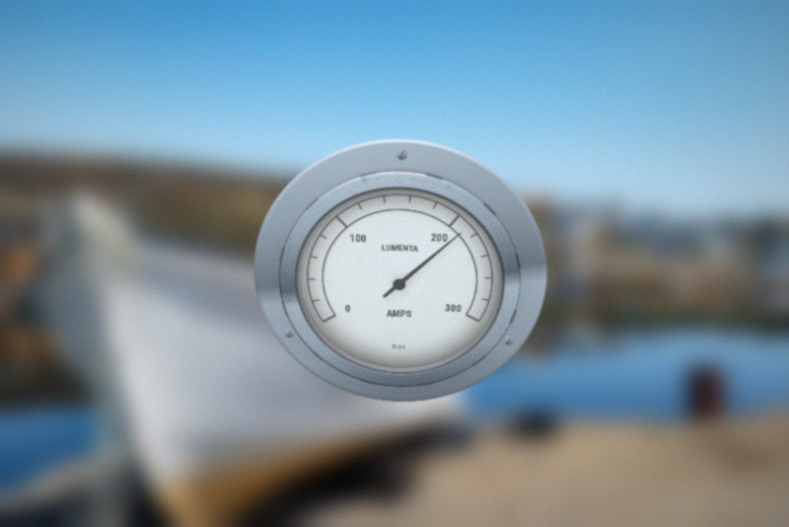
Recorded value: **210** A
